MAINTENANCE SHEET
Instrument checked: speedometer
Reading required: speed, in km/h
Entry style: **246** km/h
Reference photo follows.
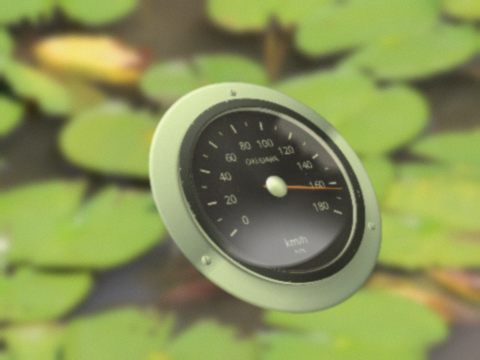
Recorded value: **165** km/h
